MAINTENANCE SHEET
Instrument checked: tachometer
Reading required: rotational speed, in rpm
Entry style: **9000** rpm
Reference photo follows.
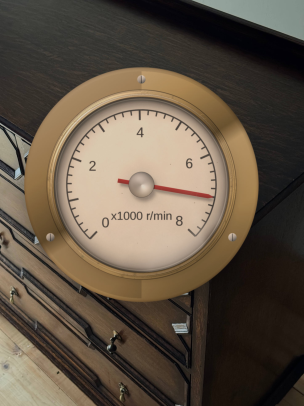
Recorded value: **7000** rpm
